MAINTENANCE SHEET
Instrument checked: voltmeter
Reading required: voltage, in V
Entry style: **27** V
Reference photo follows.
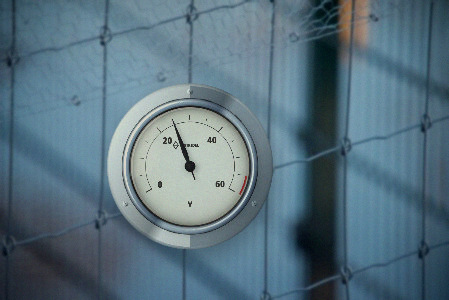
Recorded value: **25** V
